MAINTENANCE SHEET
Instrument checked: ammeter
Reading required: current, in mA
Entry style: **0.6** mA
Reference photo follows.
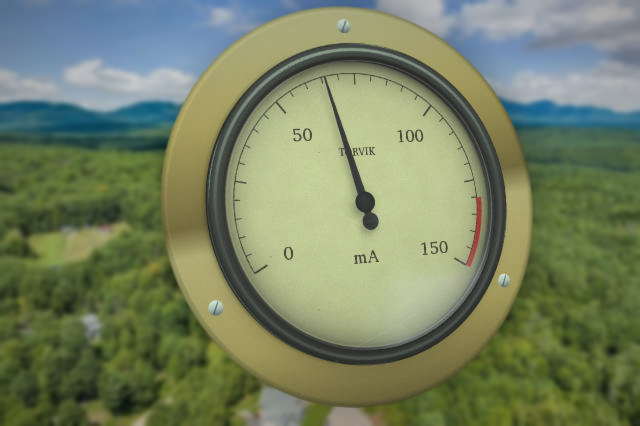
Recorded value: **65** mA
